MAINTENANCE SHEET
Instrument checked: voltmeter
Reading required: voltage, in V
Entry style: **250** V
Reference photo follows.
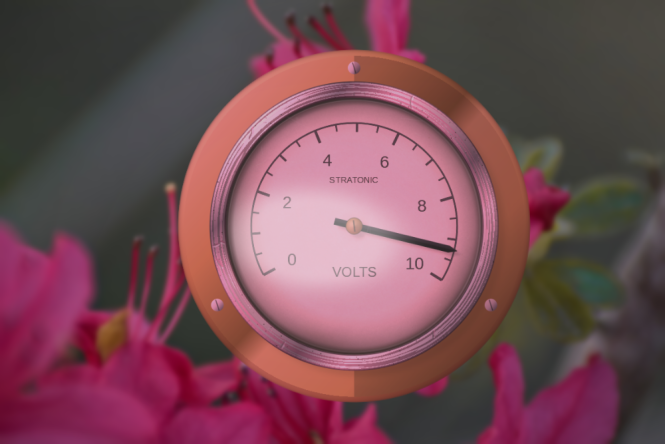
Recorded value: **9.25** V
